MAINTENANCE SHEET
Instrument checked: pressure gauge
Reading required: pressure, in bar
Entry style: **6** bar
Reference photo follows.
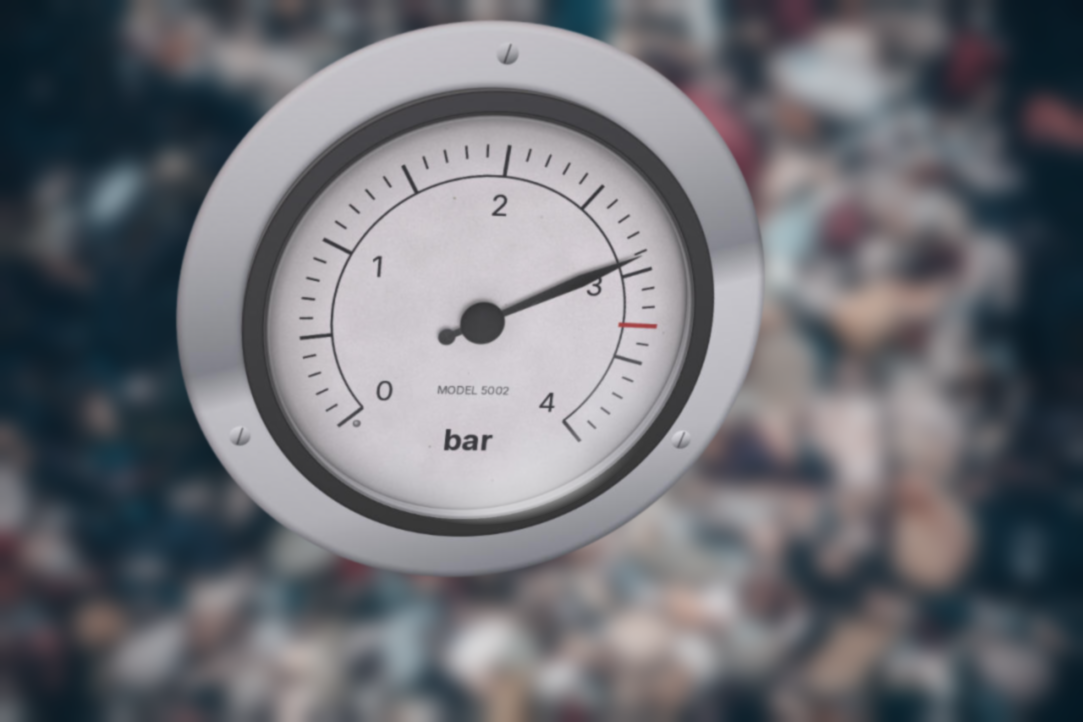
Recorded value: **2.9** bar
